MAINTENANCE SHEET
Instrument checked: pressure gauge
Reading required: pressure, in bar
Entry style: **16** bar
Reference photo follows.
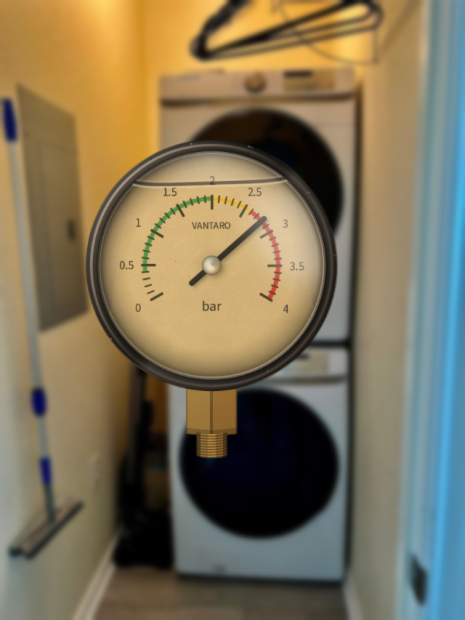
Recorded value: **2.8** bar
